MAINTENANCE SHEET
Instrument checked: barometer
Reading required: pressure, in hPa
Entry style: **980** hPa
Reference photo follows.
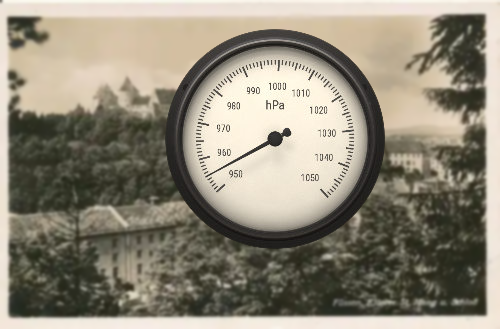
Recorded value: **955** hPa
